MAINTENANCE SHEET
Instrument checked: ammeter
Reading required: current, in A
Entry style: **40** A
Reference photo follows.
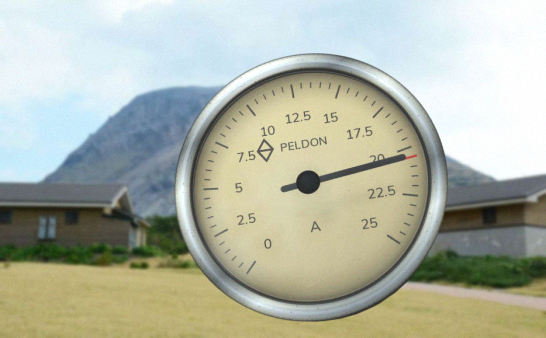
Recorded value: **20.5** A
